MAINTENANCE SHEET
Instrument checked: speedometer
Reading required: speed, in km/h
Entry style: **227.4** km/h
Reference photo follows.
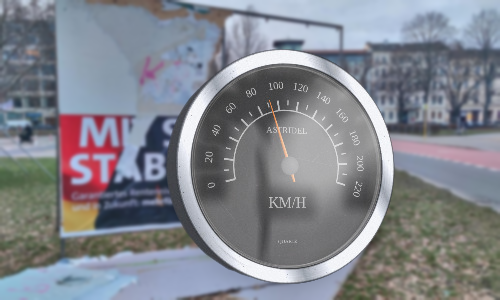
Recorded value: **90** km/h
